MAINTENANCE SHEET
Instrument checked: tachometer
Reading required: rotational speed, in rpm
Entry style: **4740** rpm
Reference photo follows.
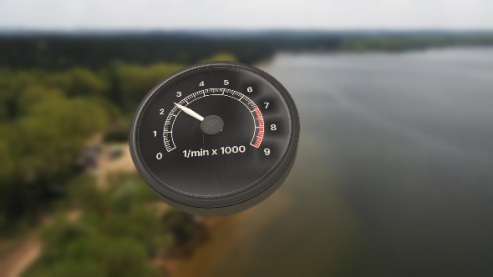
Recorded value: **2500** rpm
